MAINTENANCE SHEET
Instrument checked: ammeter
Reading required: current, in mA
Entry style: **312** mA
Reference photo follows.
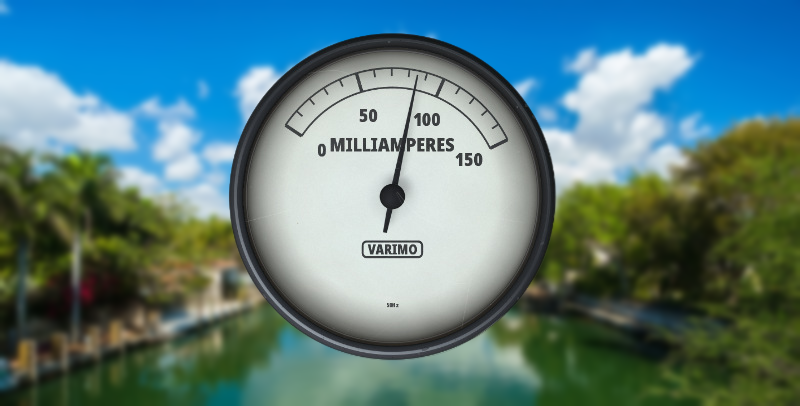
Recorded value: **85** mA
